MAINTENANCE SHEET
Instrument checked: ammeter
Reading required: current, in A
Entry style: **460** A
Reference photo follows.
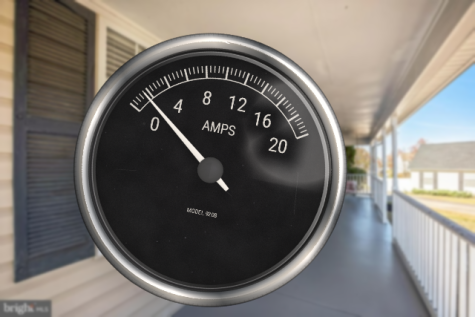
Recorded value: **1.6** A
